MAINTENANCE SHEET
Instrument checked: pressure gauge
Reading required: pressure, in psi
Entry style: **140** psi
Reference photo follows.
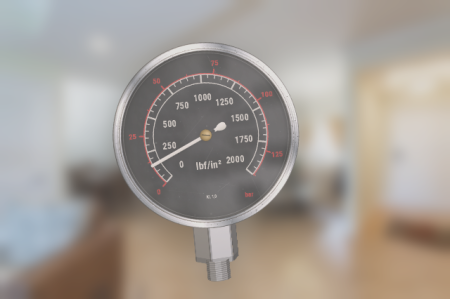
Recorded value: **150** psi
